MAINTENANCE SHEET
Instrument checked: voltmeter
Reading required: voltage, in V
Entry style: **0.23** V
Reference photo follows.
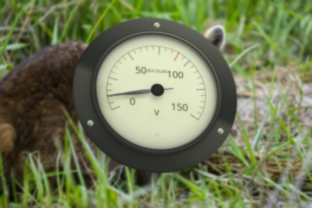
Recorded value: **10** V
